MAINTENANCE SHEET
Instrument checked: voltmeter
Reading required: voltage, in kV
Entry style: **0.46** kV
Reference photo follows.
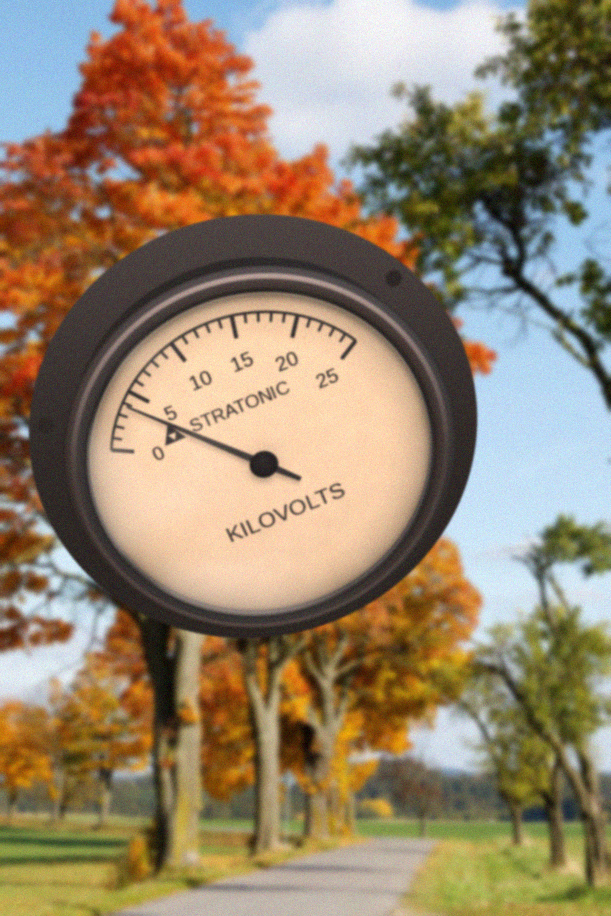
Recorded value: **4** kV
